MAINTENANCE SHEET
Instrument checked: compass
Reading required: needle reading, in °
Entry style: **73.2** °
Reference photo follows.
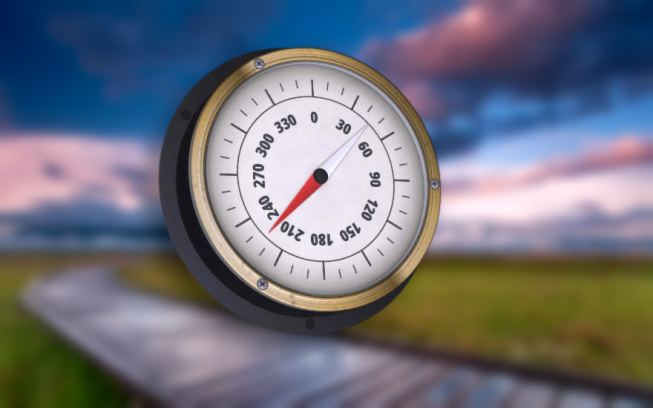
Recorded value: **225** °
